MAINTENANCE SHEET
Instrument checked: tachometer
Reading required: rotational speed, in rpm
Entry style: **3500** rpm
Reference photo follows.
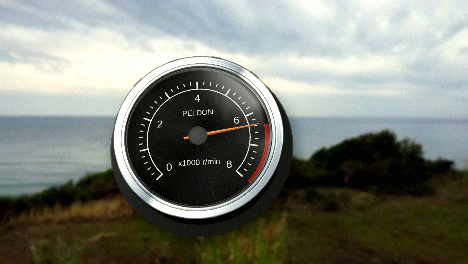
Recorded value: **6400** rpm
